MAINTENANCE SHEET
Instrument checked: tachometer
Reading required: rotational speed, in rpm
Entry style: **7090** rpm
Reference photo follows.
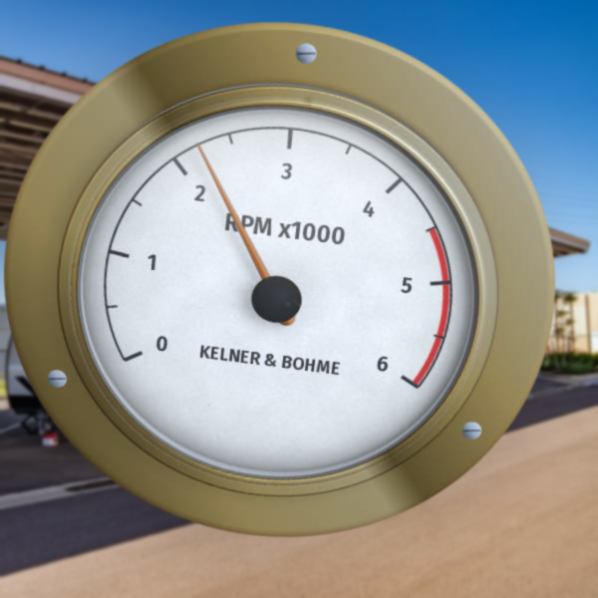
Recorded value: **2250** rpm
